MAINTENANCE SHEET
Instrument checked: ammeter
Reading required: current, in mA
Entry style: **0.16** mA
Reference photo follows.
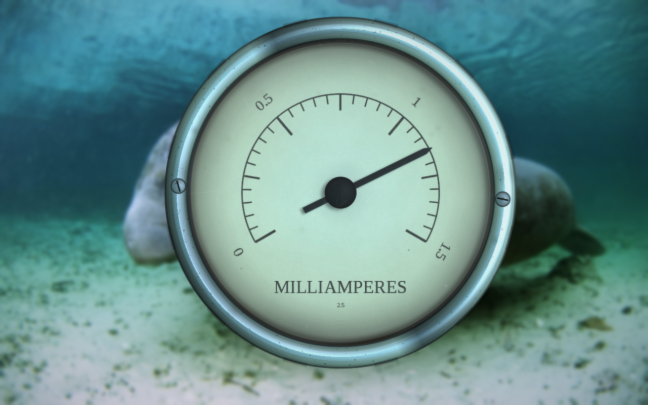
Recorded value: **1.15** mA
